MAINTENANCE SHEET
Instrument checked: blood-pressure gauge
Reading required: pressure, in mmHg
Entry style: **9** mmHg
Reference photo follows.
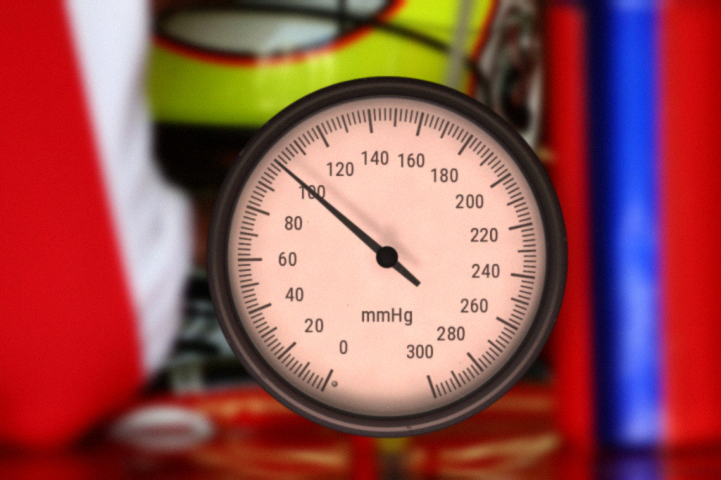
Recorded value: **100** mmHg
